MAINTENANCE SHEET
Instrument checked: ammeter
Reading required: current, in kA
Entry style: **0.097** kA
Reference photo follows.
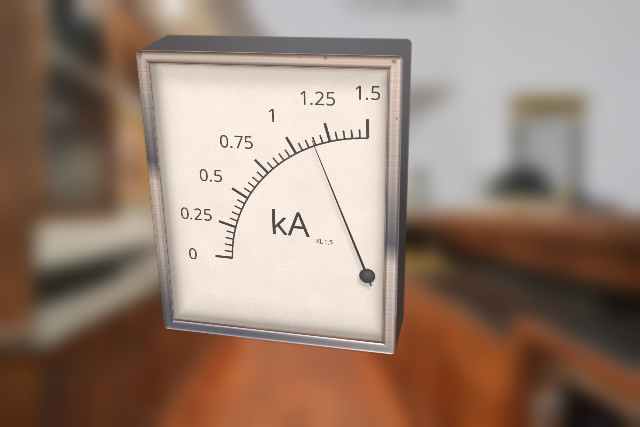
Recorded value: **1.15** kA
